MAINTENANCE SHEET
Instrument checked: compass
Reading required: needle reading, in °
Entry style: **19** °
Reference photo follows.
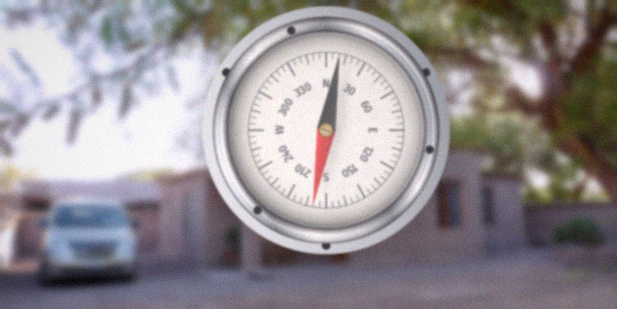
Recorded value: **190** °
